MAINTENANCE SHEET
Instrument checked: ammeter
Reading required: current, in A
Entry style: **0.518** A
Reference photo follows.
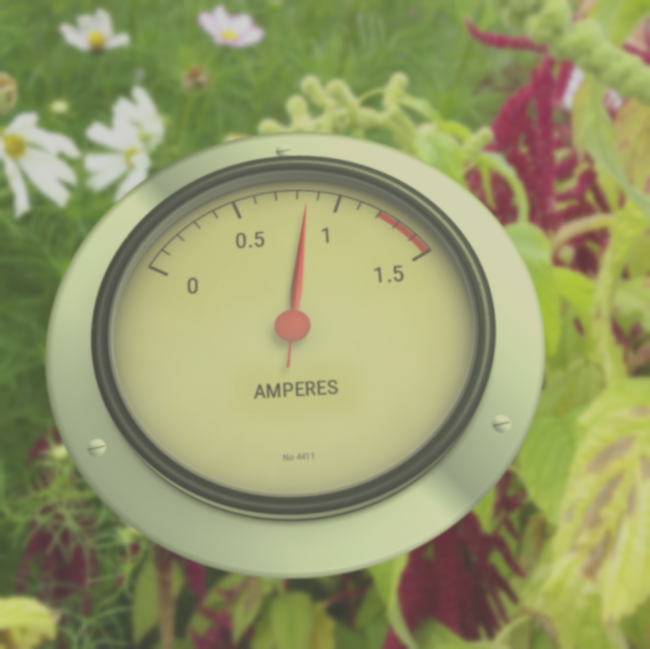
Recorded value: **0.85** A
